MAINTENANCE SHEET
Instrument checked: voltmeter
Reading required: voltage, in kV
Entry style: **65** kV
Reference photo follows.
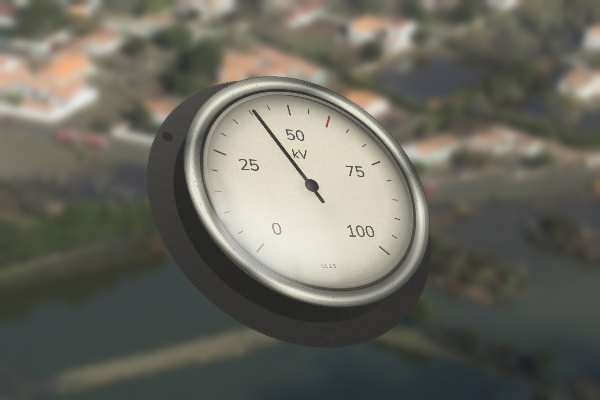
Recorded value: **40** kV
